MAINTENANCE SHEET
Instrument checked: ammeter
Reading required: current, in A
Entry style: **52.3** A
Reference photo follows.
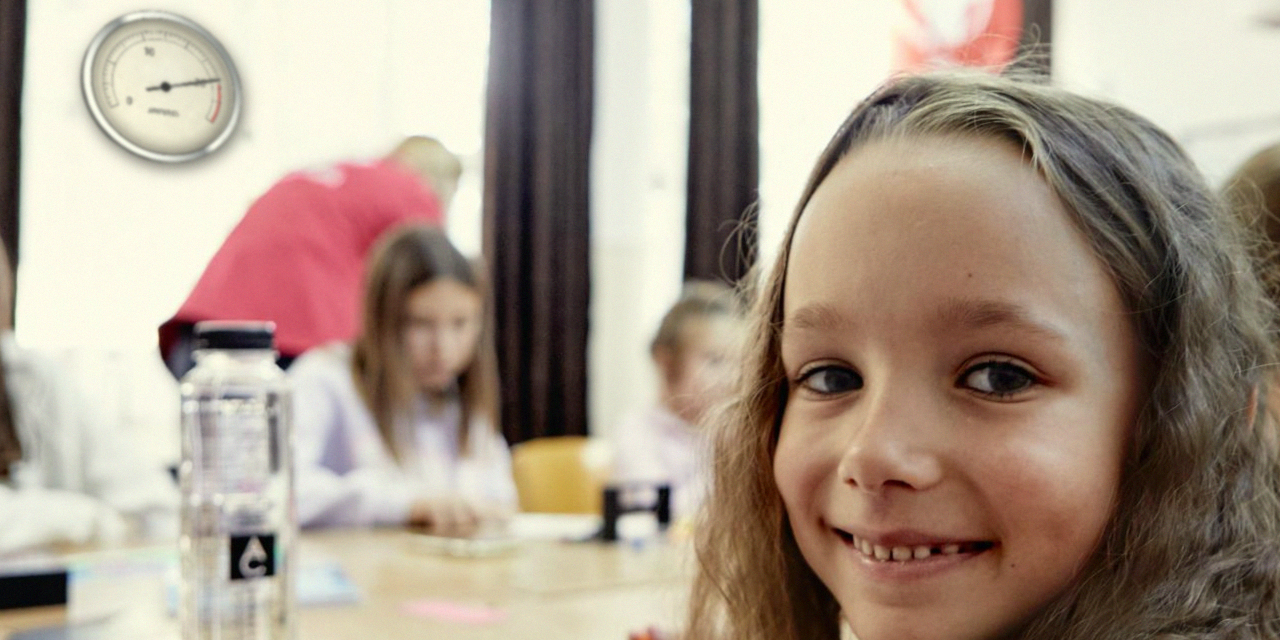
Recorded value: **20** A
